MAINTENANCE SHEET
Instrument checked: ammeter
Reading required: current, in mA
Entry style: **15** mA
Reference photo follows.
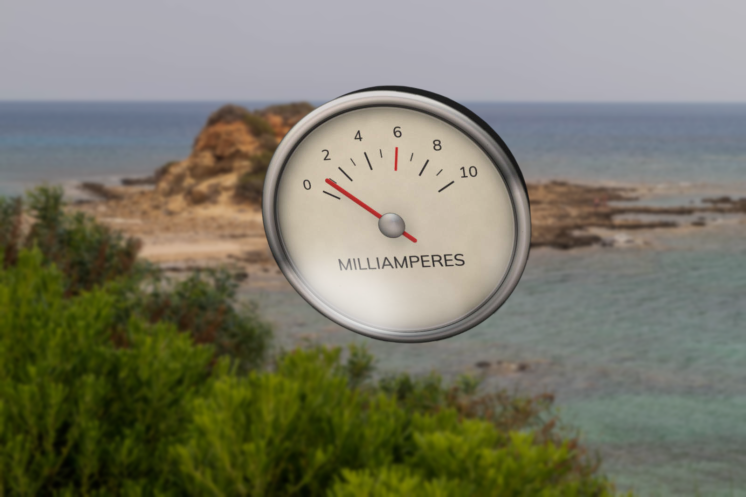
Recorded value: **1** mA
